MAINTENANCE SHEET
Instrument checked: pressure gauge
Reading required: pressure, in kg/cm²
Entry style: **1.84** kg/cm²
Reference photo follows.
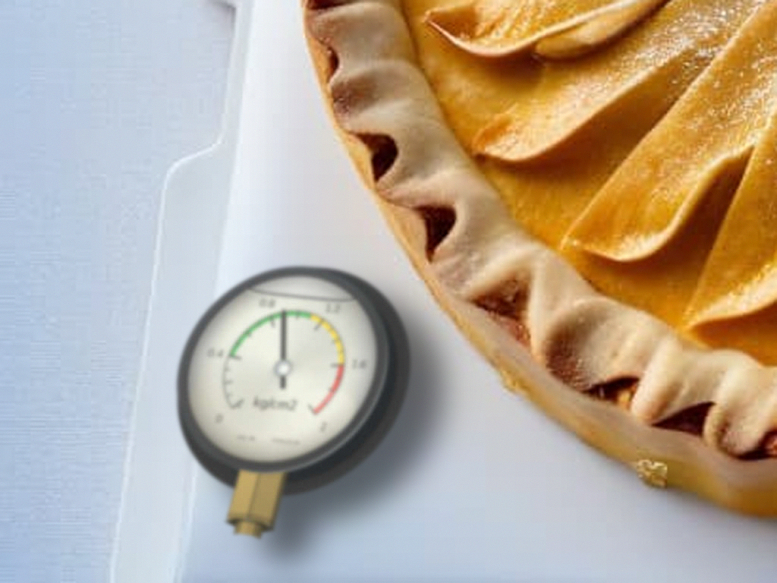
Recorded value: **0.9** kg/cm²
